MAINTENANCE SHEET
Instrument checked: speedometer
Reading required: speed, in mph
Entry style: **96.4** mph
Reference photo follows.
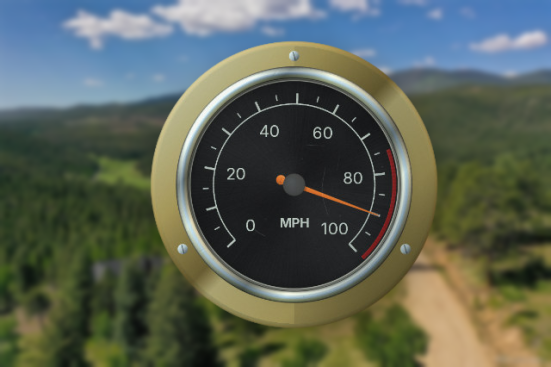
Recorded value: **90** mph
